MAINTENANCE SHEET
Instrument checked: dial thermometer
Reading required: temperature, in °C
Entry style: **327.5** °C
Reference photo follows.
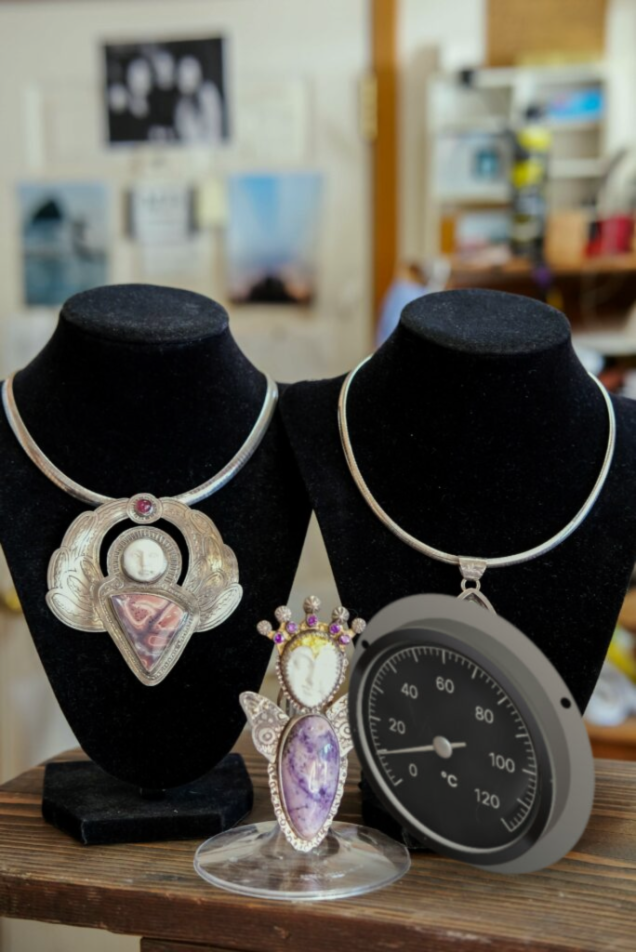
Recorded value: **10** °C
